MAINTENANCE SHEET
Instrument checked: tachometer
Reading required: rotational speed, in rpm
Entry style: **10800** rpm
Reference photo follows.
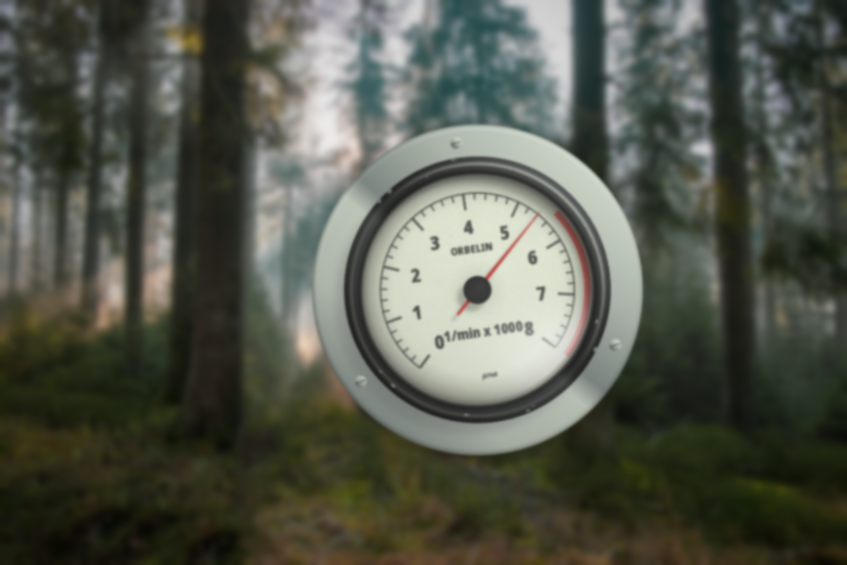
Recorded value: **5400** rpm
